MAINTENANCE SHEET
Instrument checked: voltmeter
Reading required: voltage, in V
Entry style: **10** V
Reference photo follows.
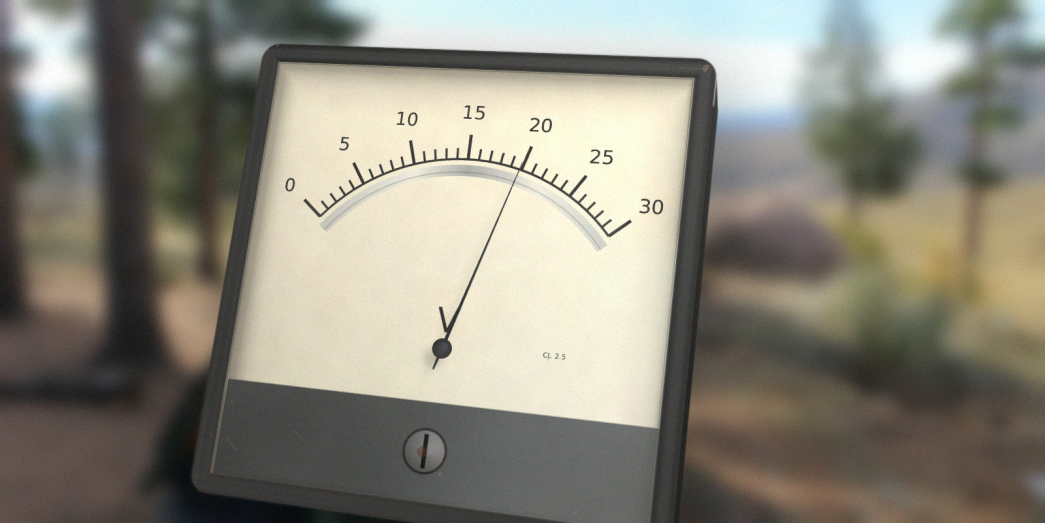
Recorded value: **20** V
